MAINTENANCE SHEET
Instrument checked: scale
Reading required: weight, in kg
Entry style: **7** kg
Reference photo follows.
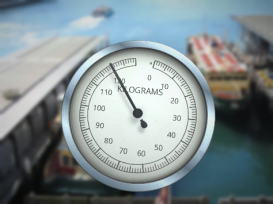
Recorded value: **120** kg
